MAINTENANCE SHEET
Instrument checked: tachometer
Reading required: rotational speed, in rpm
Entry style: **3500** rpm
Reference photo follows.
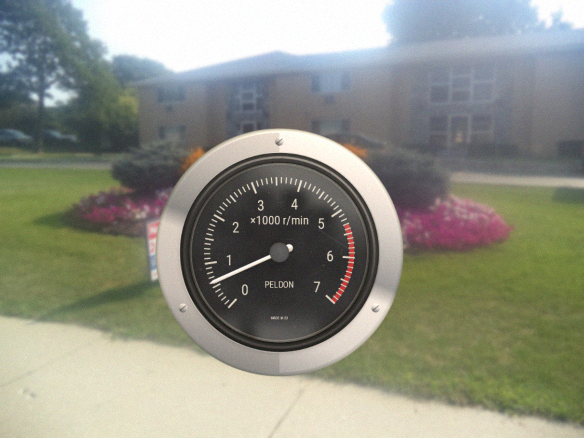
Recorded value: **600** rpm
